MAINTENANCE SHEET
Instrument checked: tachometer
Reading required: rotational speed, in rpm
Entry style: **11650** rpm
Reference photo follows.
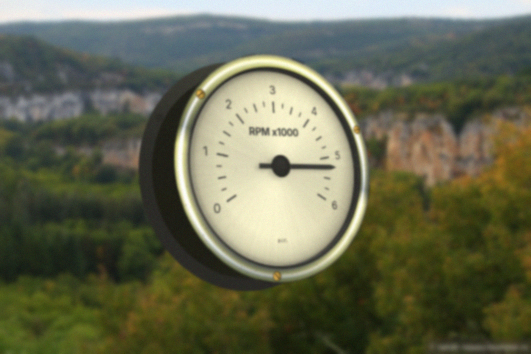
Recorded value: **5250** rpm
